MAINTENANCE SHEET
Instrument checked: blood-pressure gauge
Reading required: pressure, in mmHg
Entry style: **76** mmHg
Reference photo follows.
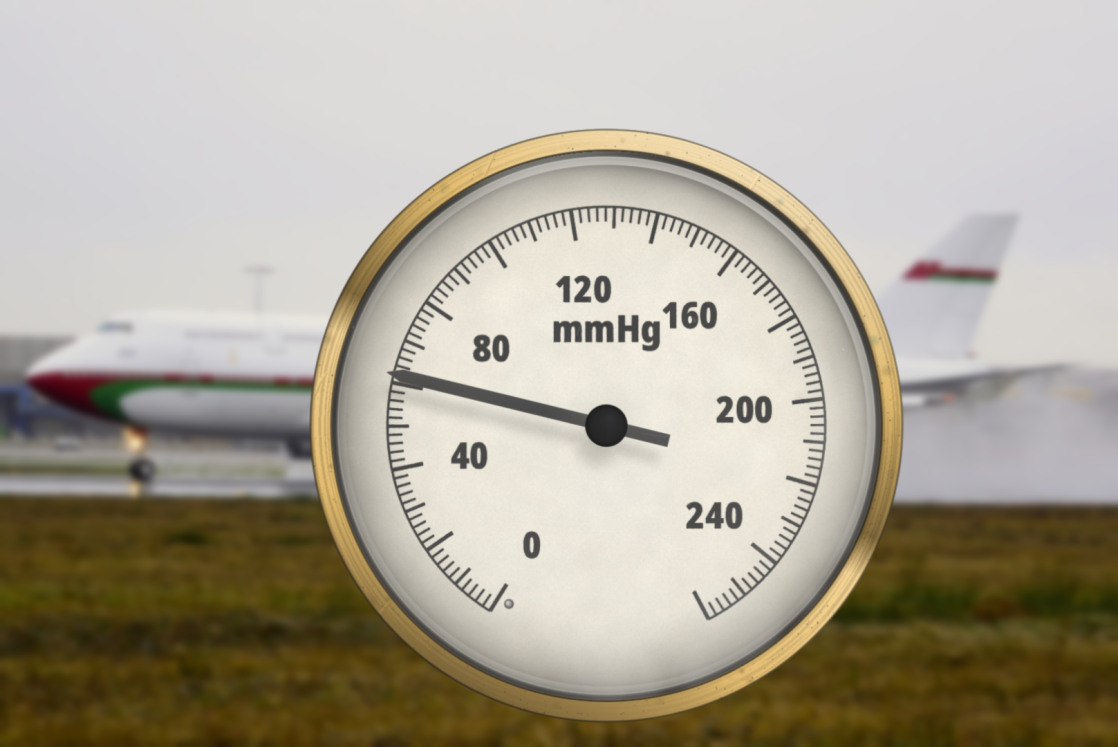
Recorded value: **62** mmHg
